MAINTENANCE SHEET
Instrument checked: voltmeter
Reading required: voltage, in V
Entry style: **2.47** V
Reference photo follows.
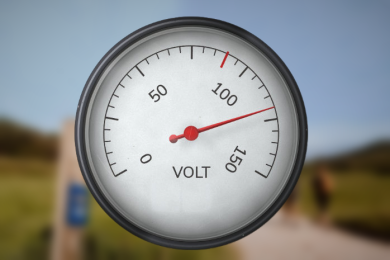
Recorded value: **120** V
